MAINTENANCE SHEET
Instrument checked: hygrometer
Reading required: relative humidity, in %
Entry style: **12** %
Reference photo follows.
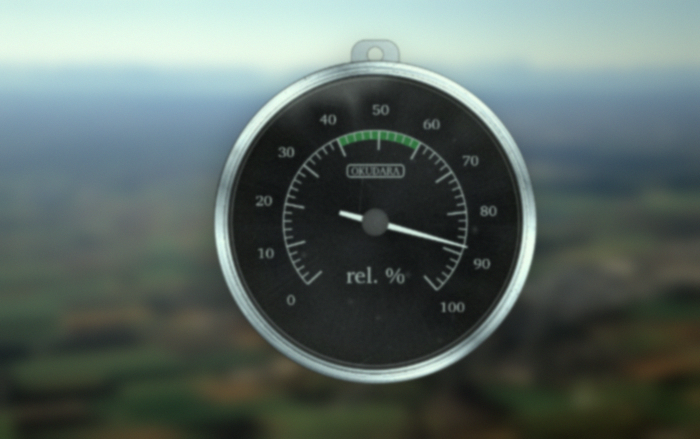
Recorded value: **88** %
